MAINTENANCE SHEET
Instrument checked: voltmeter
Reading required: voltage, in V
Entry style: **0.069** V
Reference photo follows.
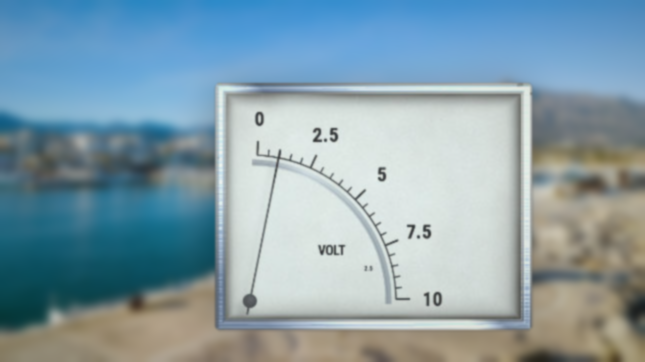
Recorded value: **1** V
